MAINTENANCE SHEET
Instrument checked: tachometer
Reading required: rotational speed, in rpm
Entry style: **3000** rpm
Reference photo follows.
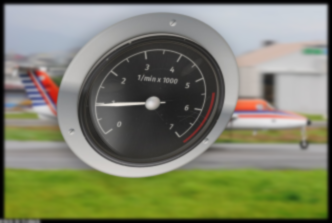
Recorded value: **1000** rpm
